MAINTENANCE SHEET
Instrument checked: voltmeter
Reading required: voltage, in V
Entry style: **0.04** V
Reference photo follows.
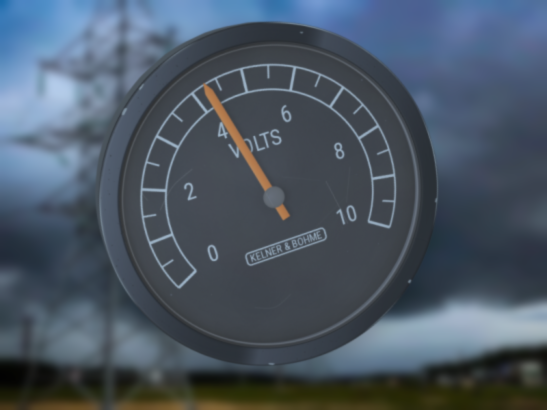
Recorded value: **4.25** V
